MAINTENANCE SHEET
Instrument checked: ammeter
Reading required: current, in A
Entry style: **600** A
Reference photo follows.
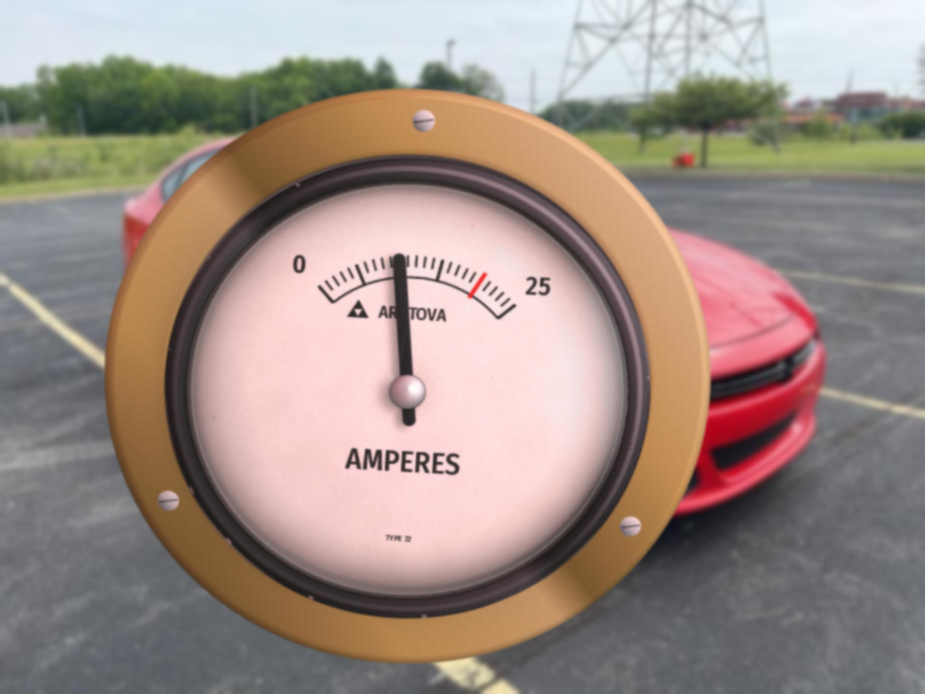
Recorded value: **10** A
